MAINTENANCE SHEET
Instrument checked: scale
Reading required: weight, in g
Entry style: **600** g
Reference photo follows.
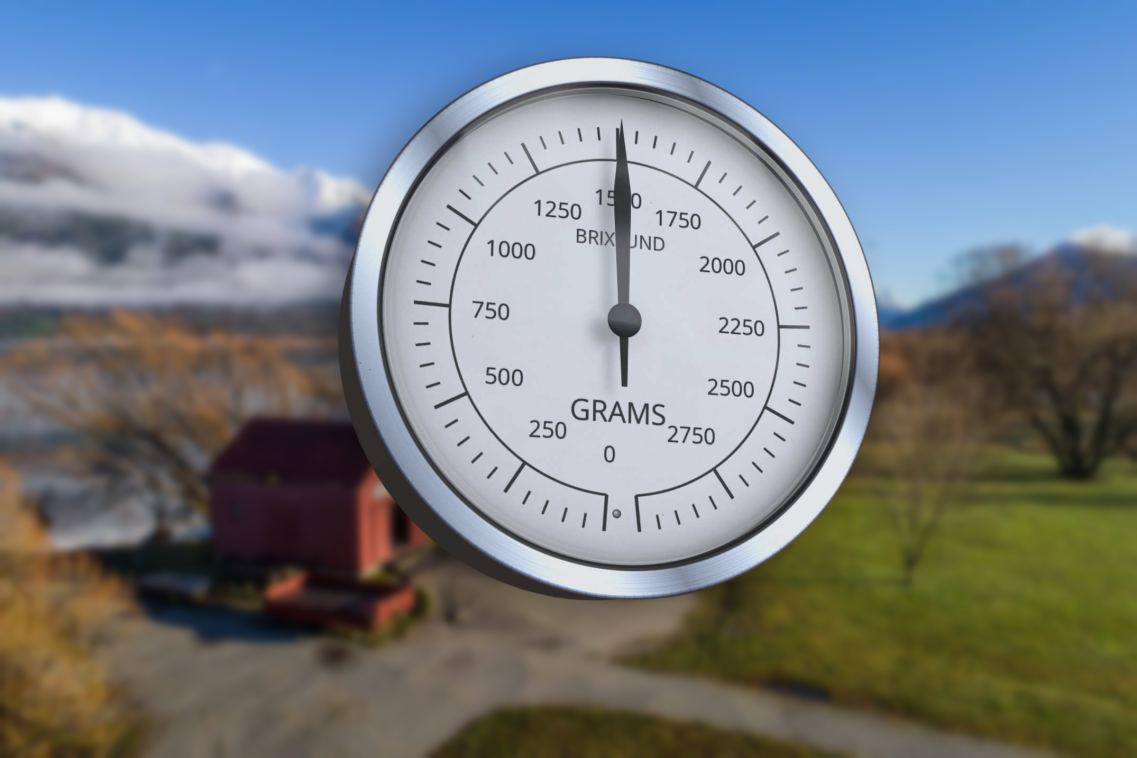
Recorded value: **1500** g
